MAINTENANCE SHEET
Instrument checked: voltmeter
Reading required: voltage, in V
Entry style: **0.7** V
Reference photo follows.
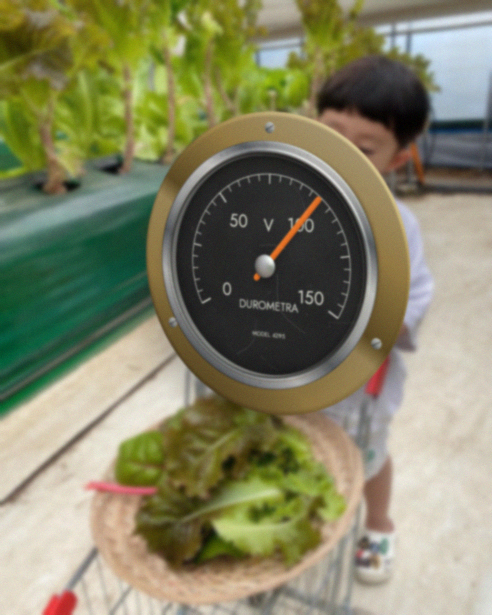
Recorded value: **100** V
